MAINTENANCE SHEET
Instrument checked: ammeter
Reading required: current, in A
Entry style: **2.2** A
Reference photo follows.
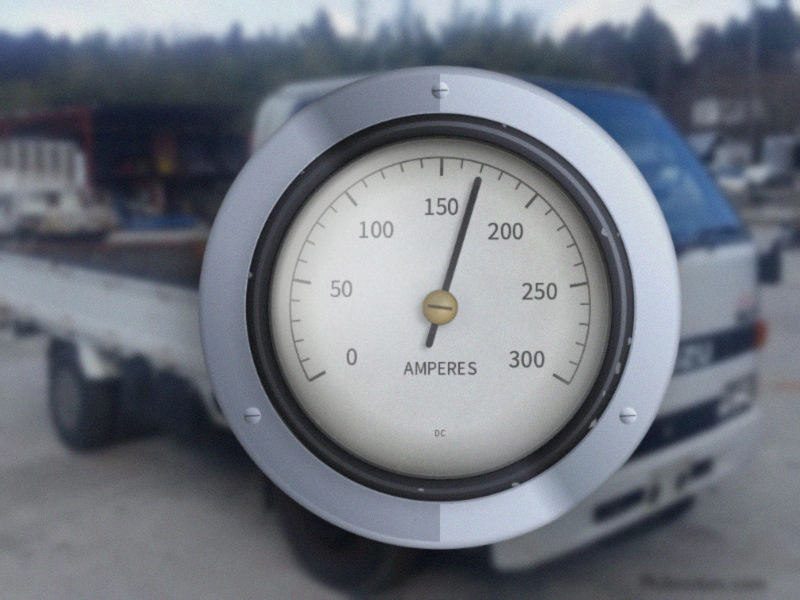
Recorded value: **170** A
